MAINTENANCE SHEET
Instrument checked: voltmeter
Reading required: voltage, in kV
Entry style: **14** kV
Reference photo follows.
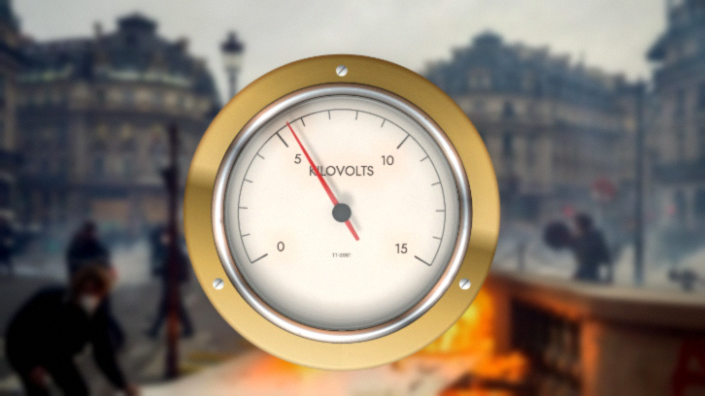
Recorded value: **5.5** kV
